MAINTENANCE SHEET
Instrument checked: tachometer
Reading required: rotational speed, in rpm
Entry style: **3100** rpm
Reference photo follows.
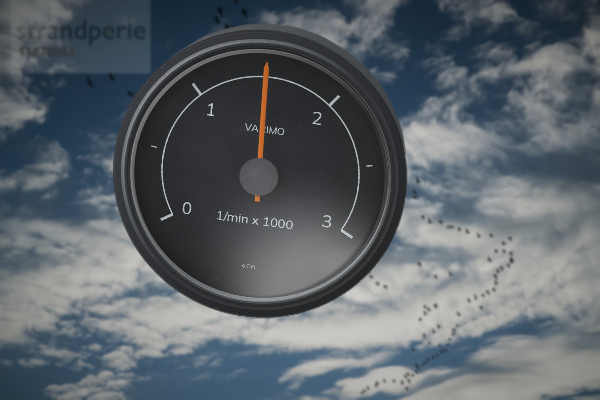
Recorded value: **1500** rpm
